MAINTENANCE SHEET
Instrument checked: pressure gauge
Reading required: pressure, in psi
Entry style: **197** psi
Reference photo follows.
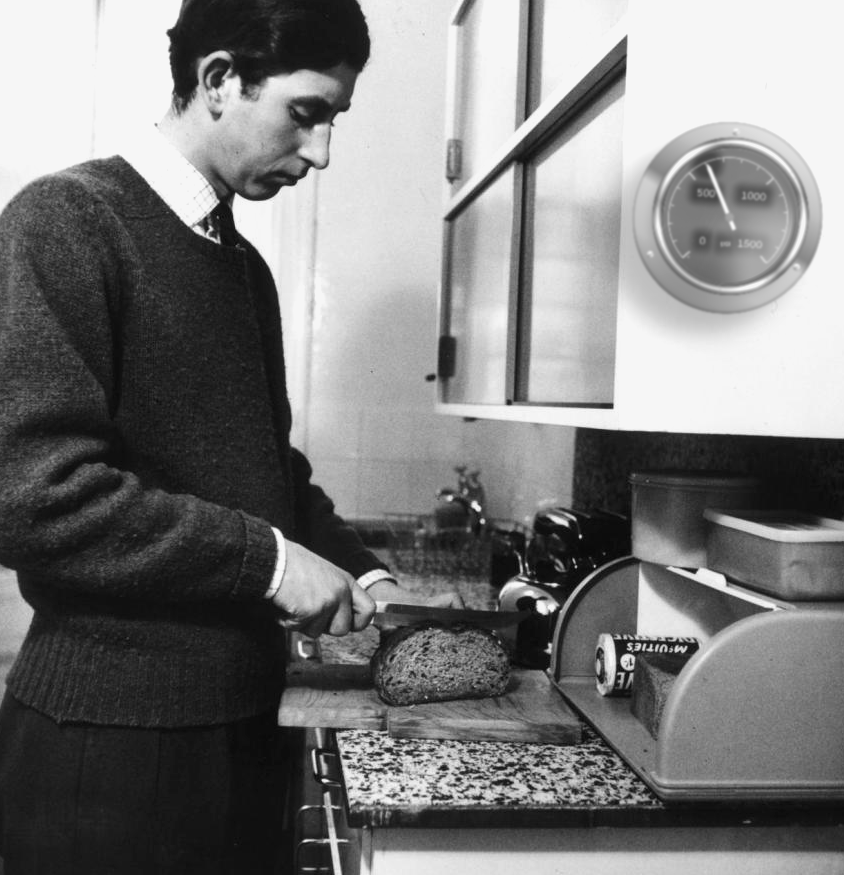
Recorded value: **600** psi
